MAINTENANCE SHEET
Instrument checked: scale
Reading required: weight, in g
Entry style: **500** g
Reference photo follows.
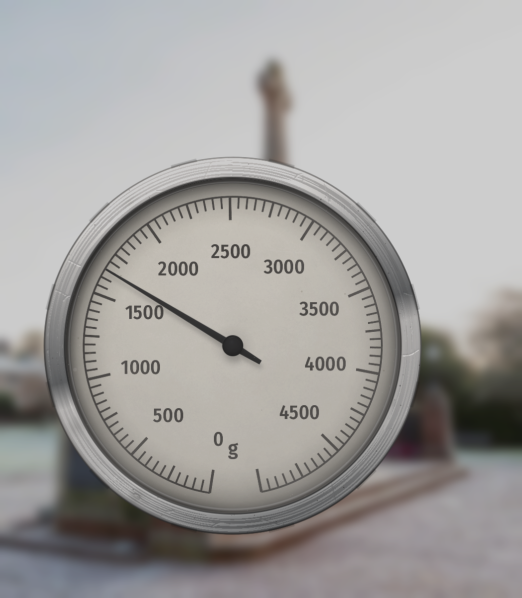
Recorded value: **1650** g
